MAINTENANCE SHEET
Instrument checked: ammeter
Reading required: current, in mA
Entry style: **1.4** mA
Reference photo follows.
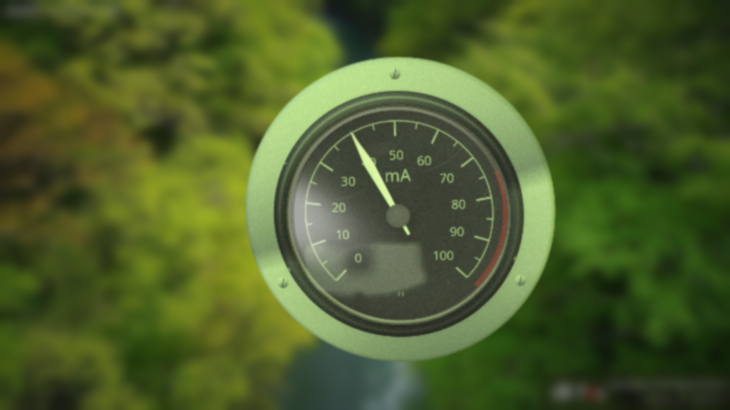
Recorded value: **40** mA
